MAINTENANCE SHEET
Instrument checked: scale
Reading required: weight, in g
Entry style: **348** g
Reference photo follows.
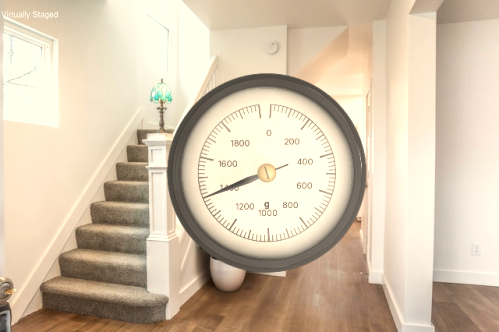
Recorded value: **1400** g
